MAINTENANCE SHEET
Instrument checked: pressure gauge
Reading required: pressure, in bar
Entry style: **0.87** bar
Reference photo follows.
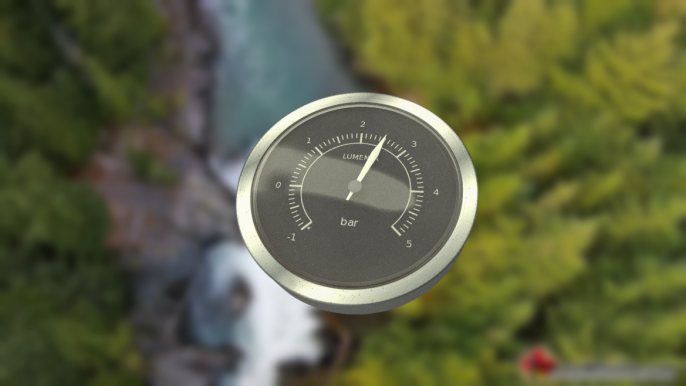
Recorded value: **2.5** bar
